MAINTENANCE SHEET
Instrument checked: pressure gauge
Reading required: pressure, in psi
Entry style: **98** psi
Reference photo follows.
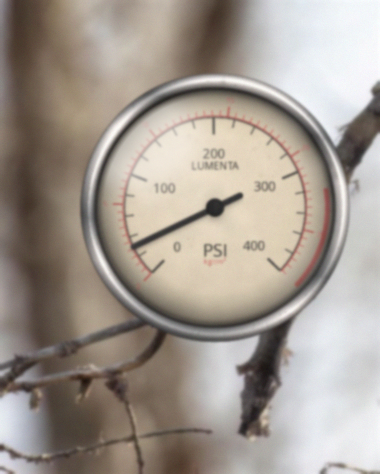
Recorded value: **30** psi
